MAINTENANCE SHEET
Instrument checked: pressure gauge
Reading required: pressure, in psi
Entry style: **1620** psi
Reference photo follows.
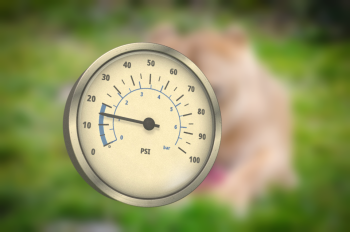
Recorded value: **15** psi
